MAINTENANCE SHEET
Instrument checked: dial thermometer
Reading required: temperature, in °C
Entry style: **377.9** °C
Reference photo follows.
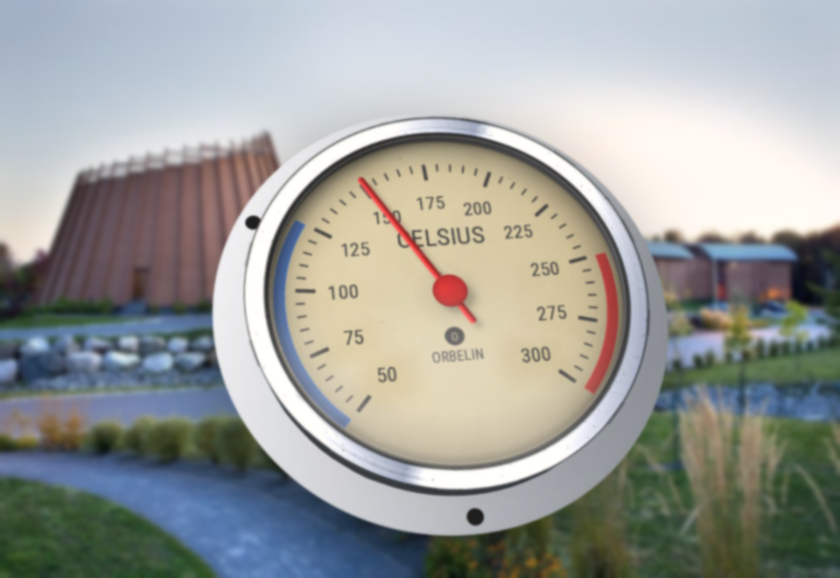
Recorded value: **150** °C
